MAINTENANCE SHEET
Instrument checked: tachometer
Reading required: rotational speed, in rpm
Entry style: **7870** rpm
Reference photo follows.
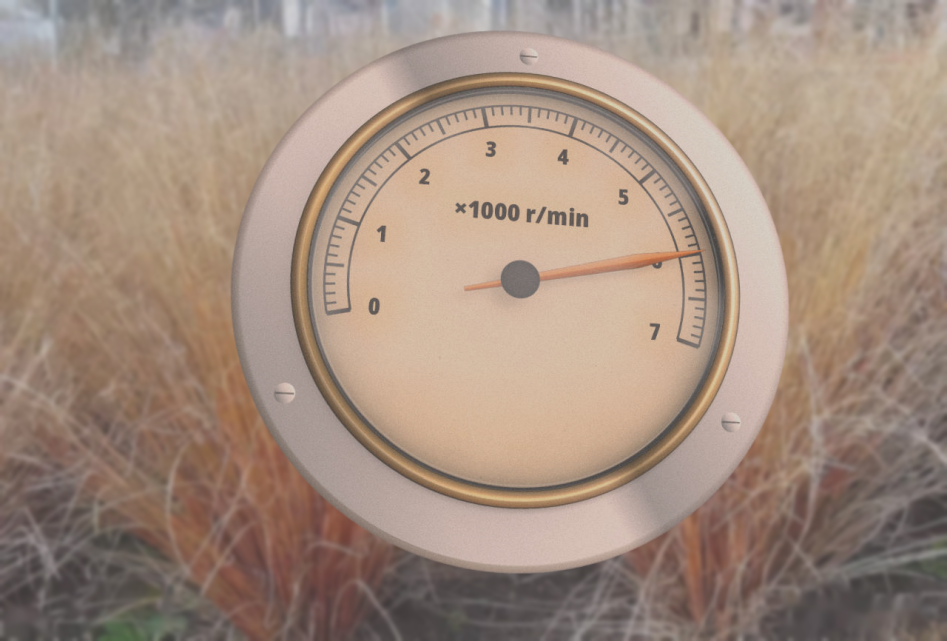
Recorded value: **6000** rpm
